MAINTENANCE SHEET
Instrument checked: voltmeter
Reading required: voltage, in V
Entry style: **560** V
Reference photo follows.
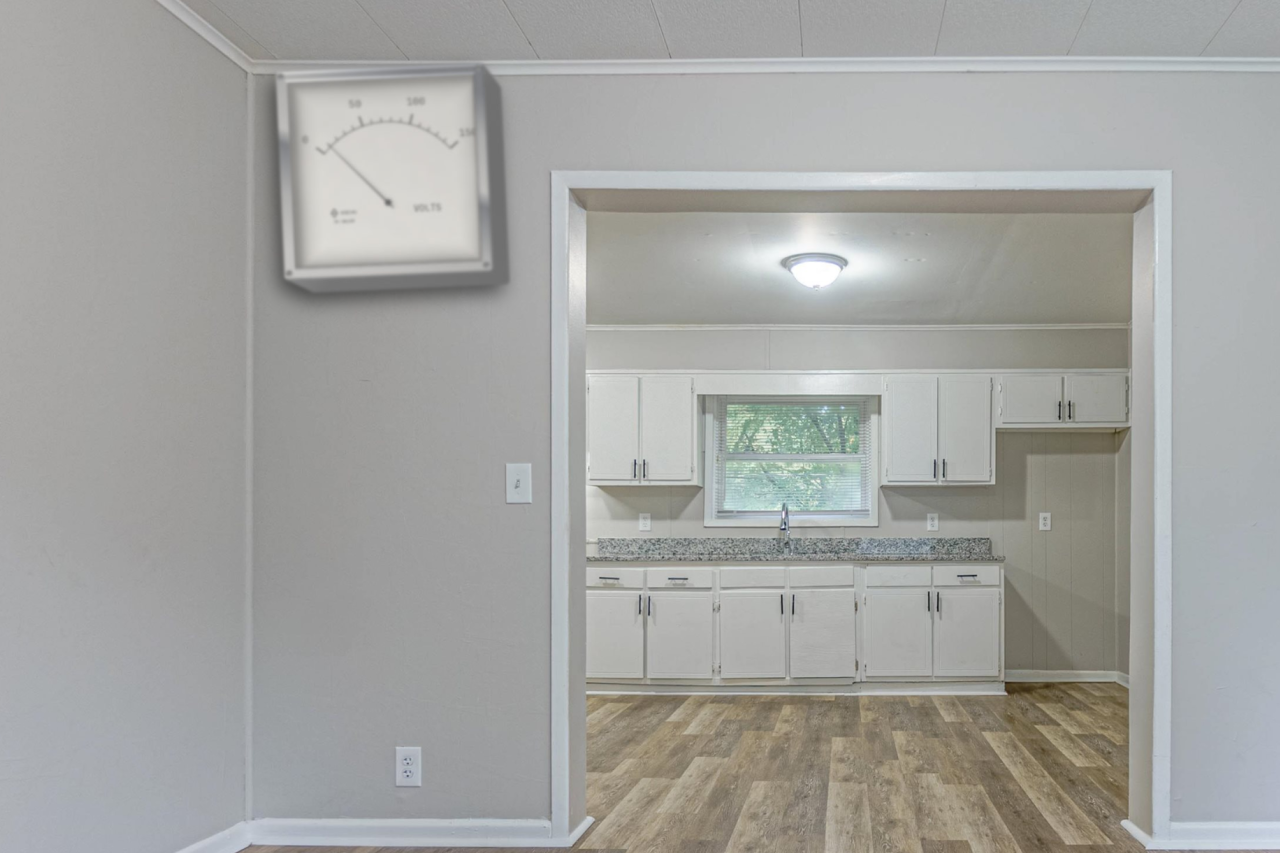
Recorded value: **10** V
